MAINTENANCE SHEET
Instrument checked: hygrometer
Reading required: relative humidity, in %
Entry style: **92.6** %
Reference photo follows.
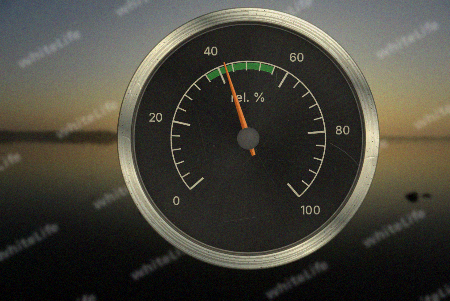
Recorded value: **42** %
